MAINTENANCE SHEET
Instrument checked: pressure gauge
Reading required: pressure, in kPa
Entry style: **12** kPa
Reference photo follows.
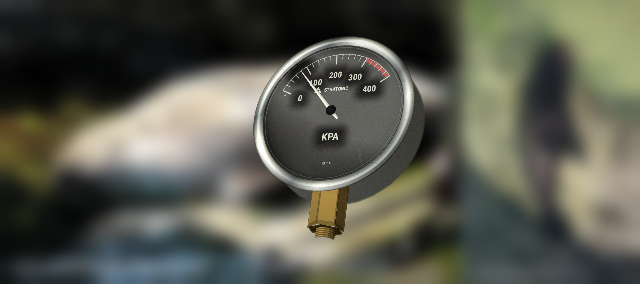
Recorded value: **80** kPa
